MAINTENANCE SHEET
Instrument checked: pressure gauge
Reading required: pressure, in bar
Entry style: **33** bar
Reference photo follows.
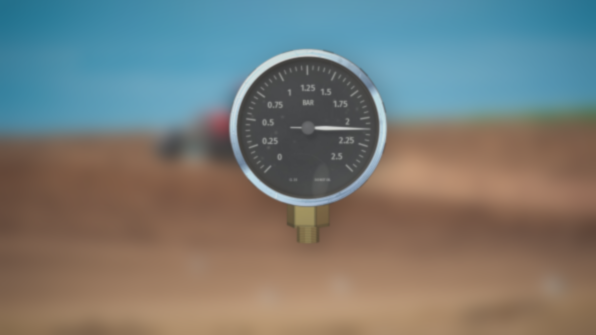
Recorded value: **2.1** bar
